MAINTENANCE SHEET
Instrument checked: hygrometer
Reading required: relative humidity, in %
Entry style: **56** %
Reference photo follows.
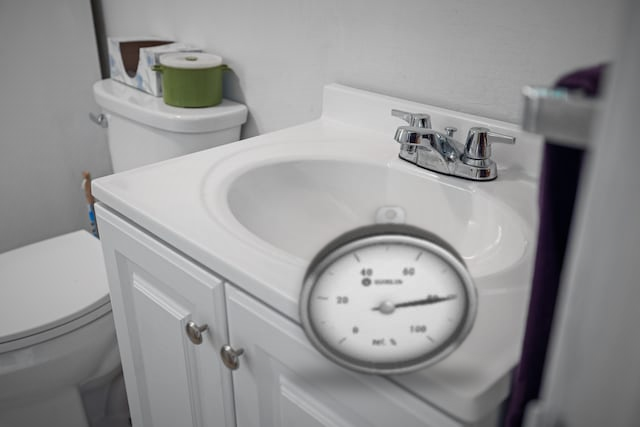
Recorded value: **80** %
